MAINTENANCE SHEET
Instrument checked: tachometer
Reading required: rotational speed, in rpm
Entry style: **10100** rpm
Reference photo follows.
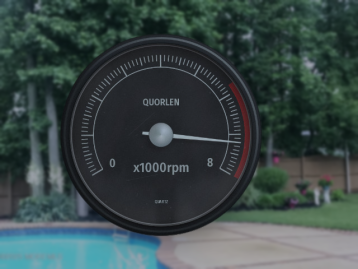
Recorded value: **7200** rpm
